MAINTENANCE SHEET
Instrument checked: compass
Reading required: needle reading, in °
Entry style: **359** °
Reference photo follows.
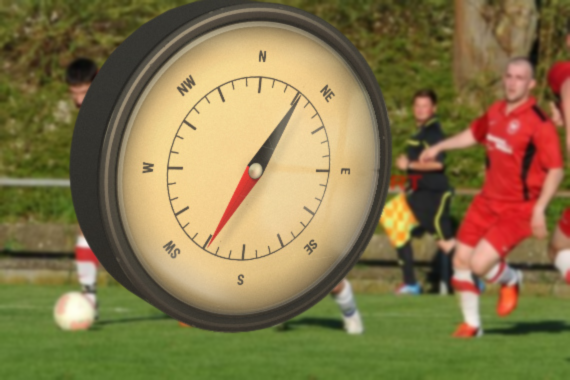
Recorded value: **210** °
